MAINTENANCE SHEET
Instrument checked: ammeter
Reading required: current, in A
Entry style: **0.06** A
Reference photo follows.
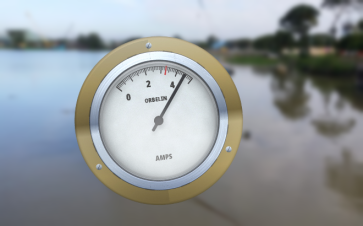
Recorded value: **4.5** A
